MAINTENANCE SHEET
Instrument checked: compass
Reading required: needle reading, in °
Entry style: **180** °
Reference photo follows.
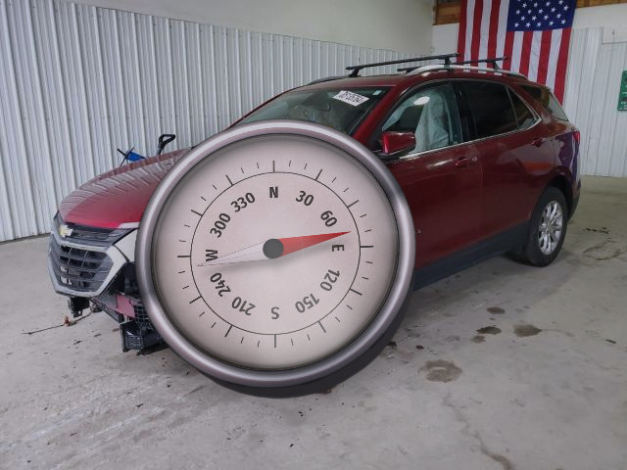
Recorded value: **80** °
